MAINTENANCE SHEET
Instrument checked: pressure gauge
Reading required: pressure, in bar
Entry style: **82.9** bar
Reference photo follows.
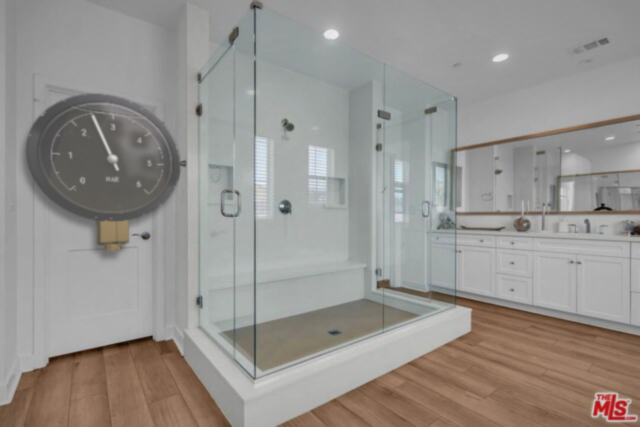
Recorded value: **2.5** bar
